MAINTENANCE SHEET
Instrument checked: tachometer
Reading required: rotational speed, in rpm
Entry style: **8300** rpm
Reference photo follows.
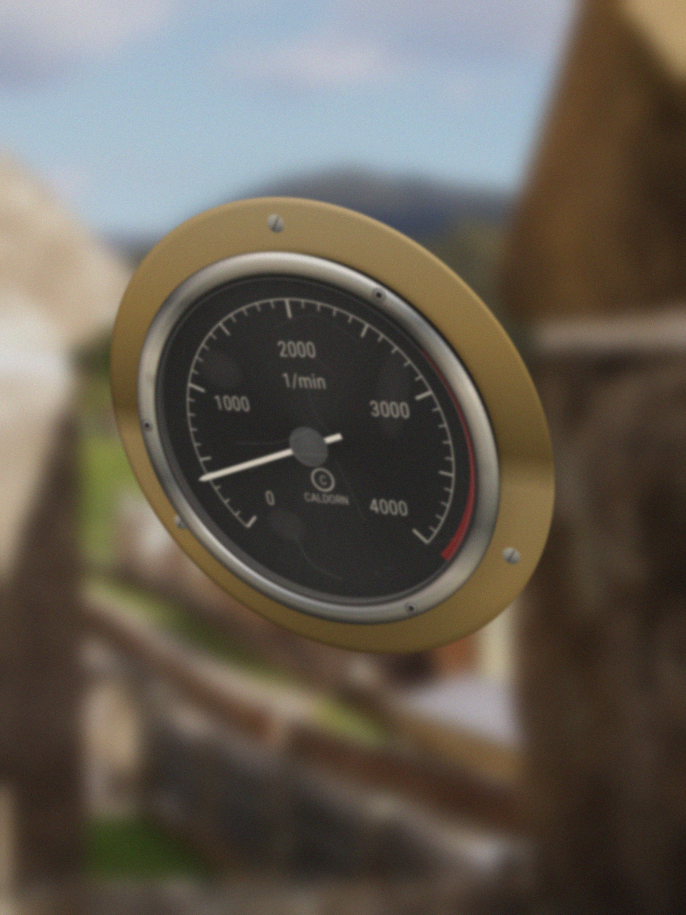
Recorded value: **400** rpm
